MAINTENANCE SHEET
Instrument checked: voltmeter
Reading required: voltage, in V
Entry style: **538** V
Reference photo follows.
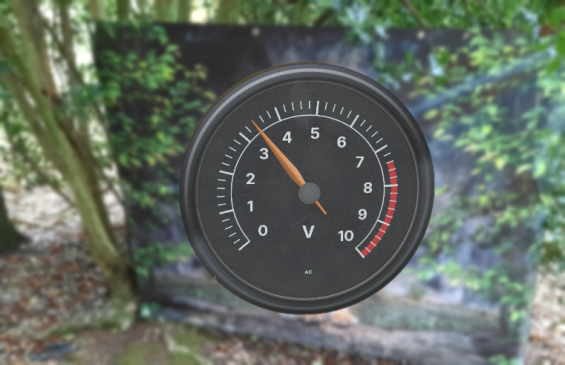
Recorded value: **3.4** V
